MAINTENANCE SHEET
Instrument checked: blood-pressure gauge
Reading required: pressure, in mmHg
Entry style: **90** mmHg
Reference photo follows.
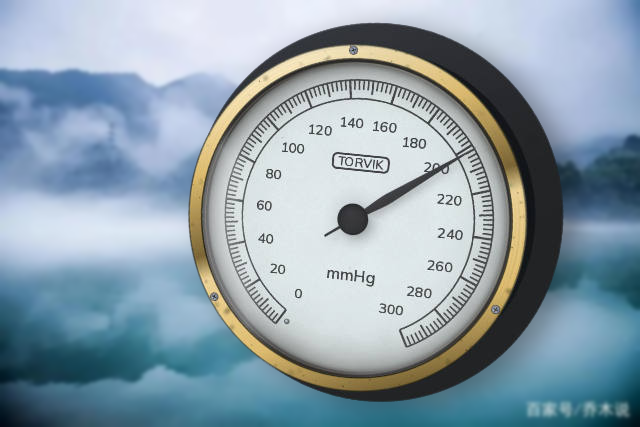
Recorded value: **202** mmHg
